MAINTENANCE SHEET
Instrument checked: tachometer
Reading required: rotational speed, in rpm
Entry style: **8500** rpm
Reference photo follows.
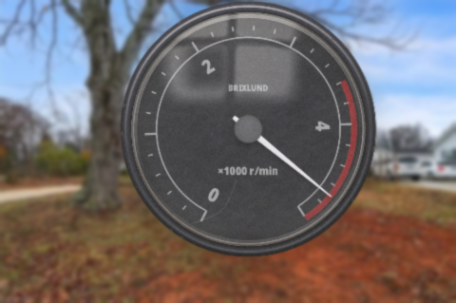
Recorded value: **4700** rpm
